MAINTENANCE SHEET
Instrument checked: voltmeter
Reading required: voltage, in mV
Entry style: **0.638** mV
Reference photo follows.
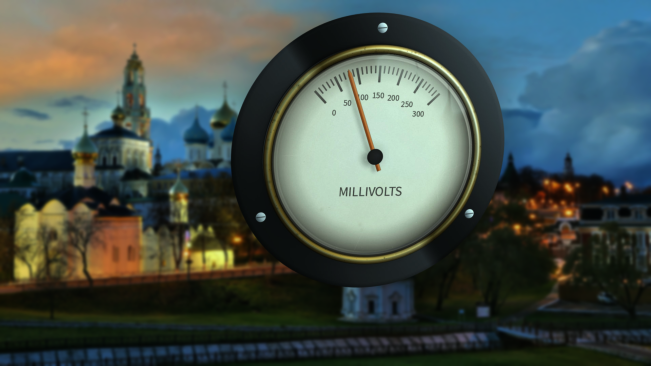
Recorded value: **80** mV
